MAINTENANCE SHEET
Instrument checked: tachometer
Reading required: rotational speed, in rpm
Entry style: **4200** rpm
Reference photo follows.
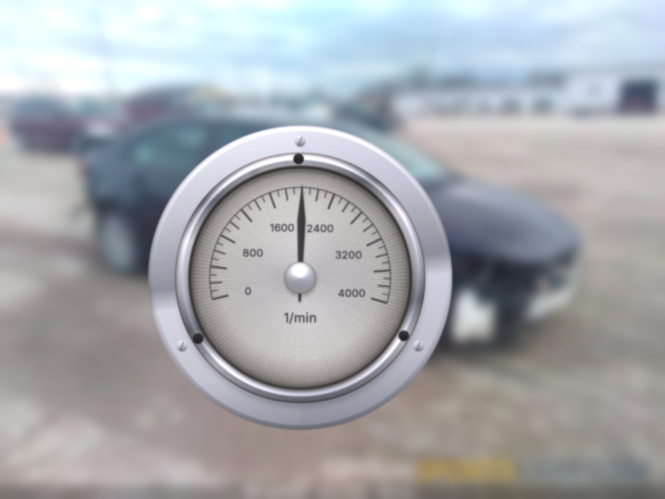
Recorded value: **2000** rpm
